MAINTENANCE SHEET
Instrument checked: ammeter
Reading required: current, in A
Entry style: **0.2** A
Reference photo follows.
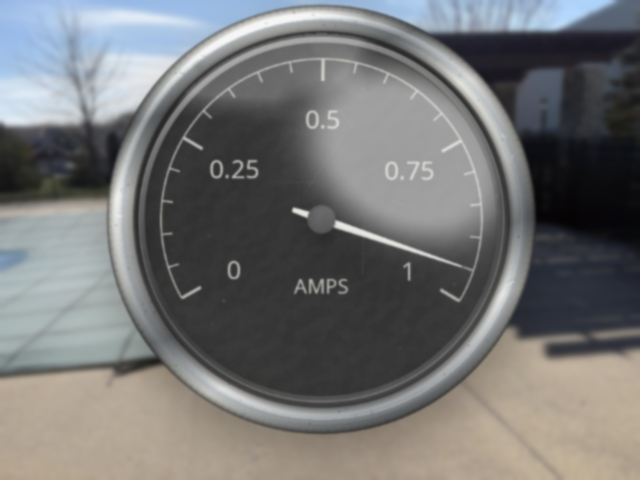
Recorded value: **0.95** A
